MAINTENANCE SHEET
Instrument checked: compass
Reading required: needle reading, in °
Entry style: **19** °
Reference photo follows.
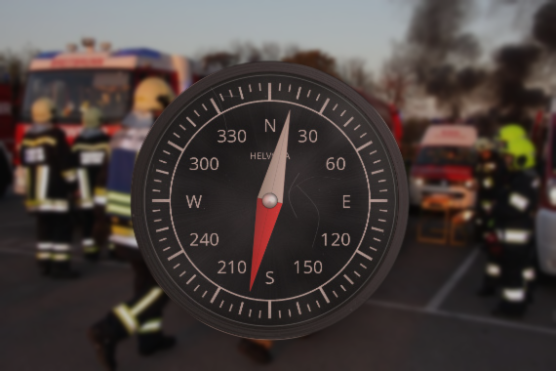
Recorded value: **192.5** °
